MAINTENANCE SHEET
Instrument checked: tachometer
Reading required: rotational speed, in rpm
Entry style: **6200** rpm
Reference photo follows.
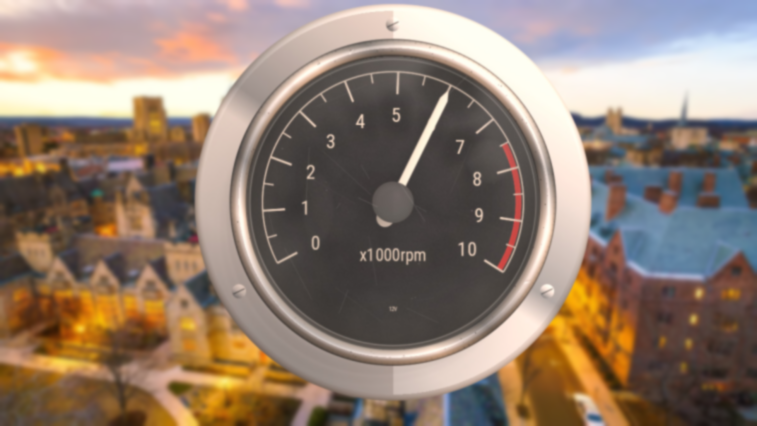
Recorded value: **6000** rpm
